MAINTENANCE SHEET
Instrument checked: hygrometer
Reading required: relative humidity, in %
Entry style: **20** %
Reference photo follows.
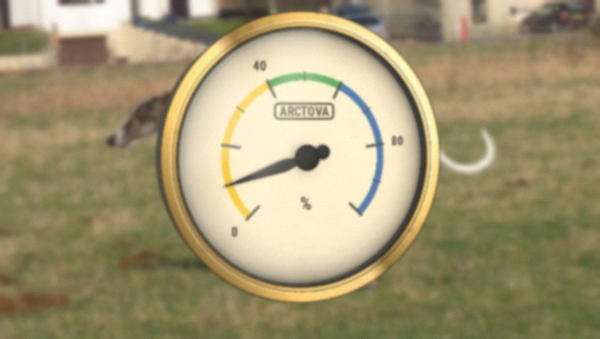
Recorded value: **10** %
